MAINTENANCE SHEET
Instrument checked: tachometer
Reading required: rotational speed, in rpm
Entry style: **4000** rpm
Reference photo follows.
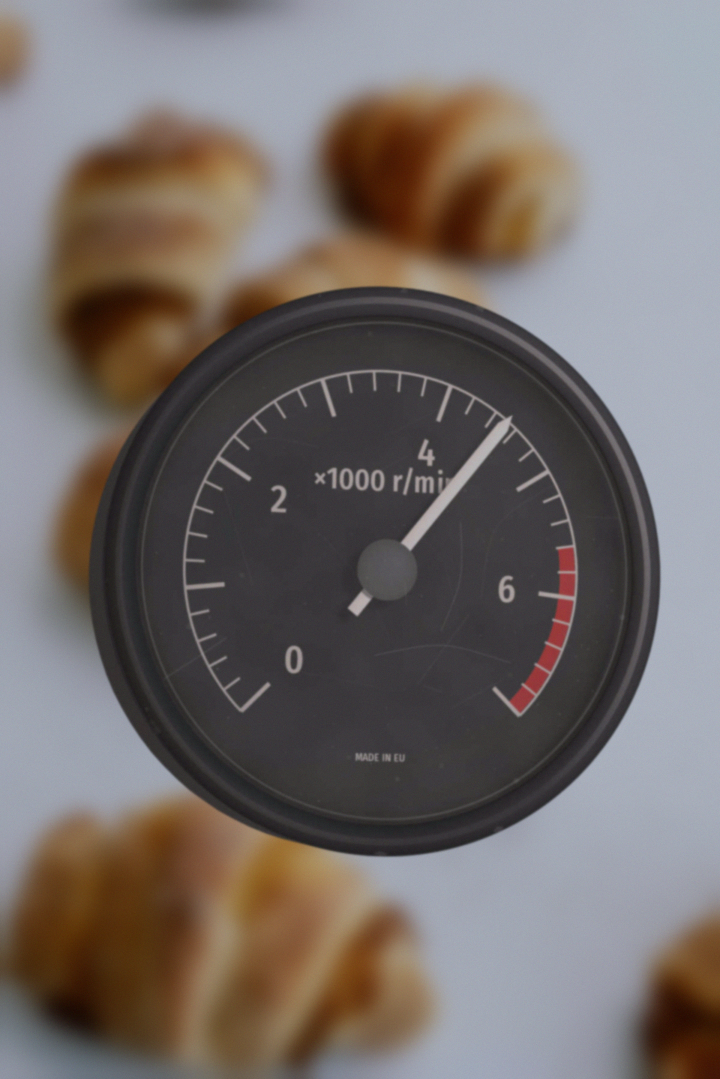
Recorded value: **4500** rpm
